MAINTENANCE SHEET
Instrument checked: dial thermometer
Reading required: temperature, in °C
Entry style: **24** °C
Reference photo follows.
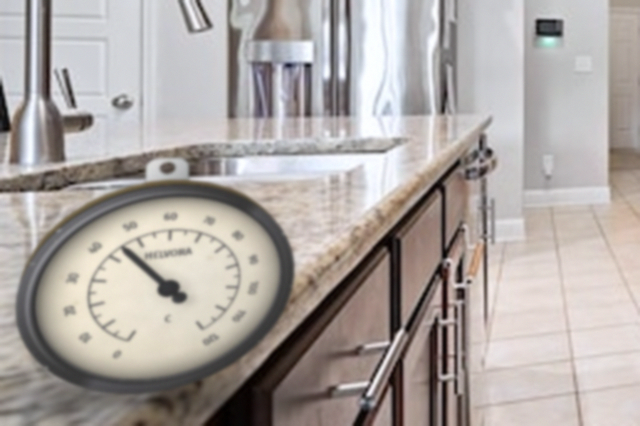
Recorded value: **45** °C
